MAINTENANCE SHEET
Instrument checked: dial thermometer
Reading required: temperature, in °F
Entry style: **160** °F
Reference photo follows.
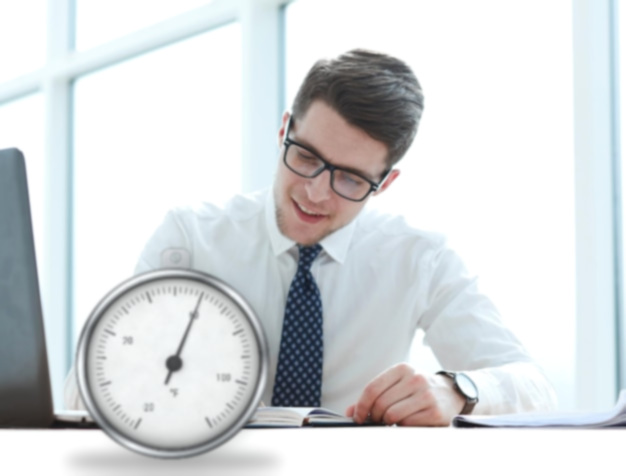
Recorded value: **60** °F
